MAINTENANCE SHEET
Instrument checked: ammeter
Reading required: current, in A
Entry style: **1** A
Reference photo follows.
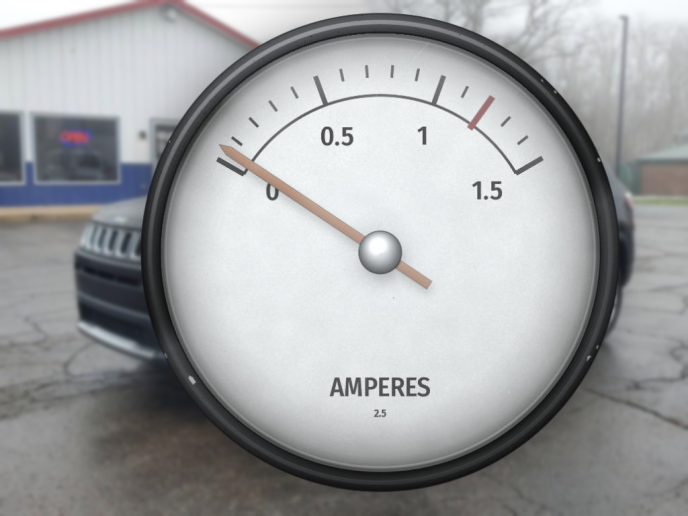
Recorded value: **0.05** A
